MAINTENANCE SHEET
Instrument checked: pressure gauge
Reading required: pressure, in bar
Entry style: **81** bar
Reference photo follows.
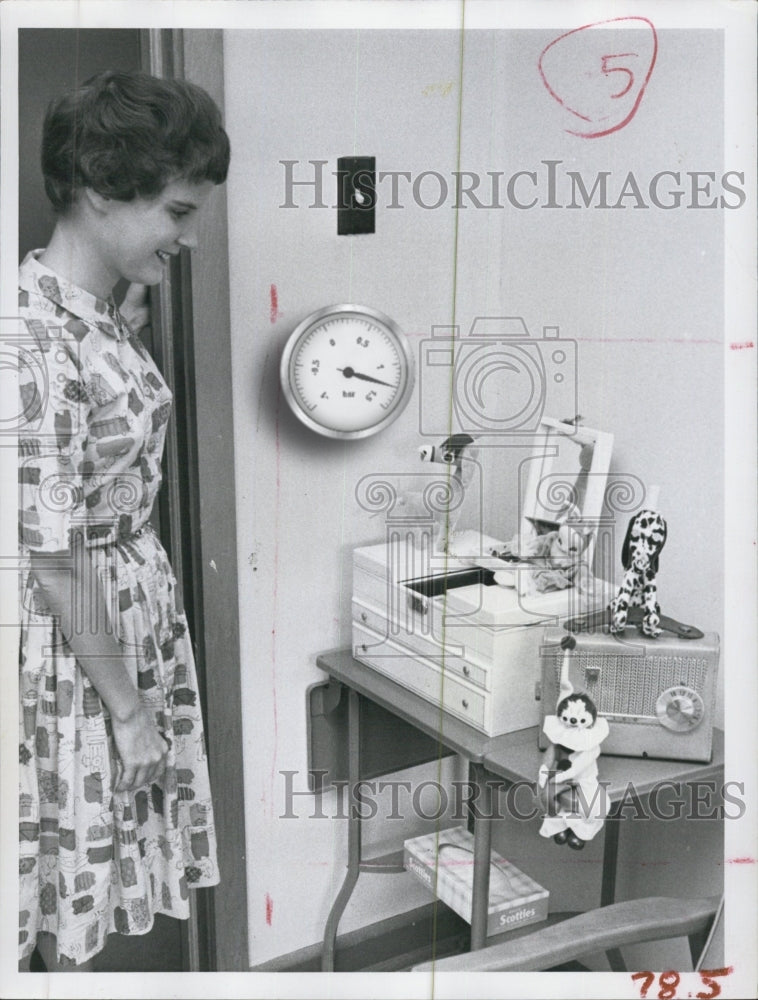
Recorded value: **1.25** bar
